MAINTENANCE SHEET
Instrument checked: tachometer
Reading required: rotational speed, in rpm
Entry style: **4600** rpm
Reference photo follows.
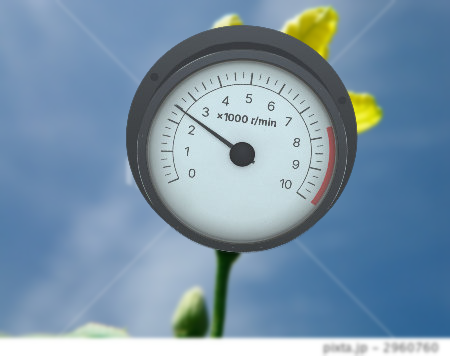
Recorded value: **2500** rpm
